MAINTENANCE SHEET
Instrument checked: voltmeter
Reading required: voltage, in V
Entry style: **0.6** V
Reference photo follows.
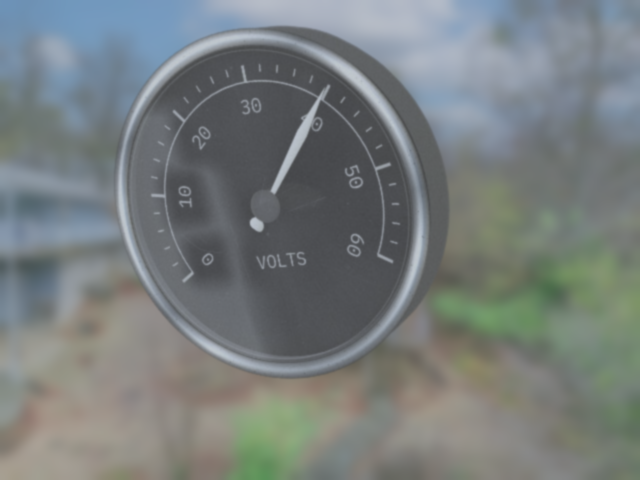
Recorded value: **40** V
